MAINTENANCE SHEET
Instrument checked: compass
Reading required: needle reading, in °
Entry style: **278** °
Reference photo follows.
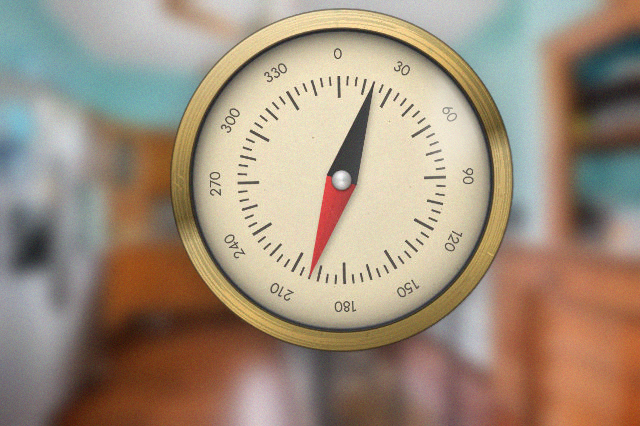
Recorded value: **200** °
